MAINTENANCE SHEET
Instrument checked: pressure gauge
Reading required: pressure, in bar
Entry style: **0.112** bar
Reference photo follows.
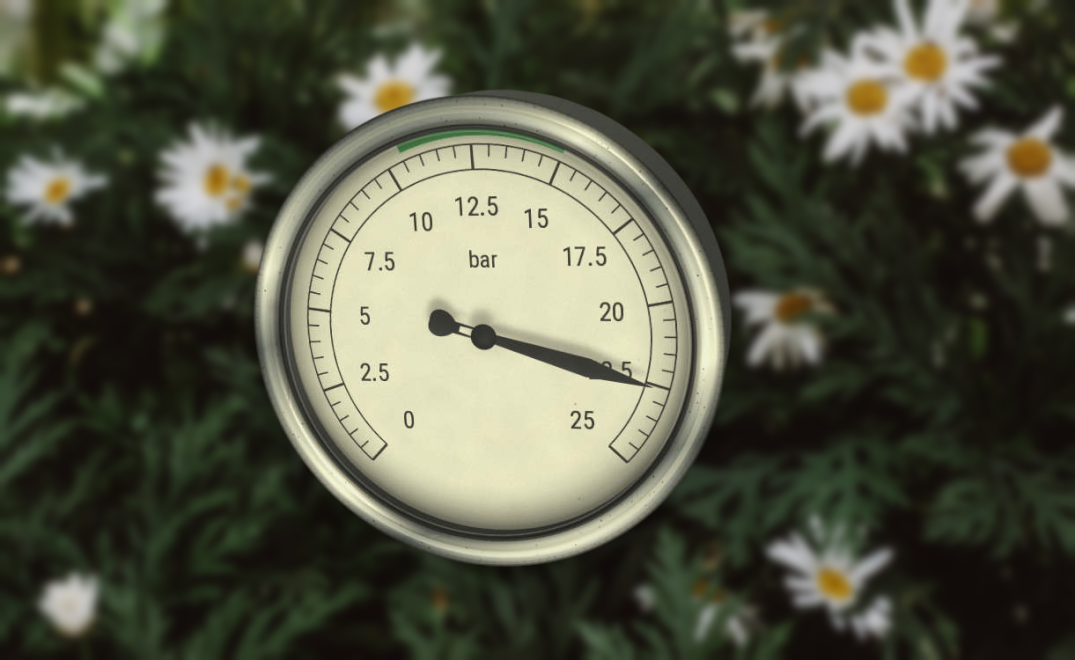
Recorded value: **22.5** bar
